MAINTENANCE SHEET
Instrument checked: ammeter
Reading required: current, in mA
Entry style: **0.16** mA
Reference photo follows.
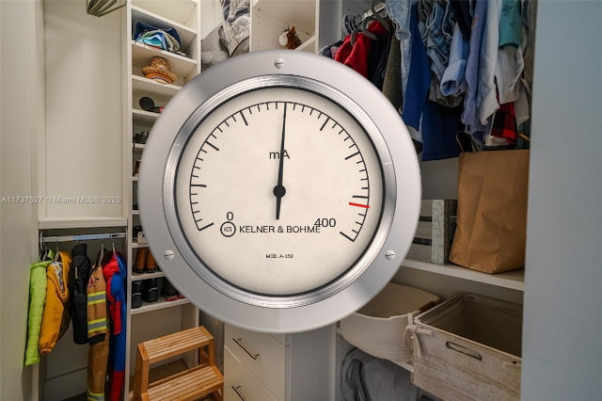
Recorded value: **200** mA
